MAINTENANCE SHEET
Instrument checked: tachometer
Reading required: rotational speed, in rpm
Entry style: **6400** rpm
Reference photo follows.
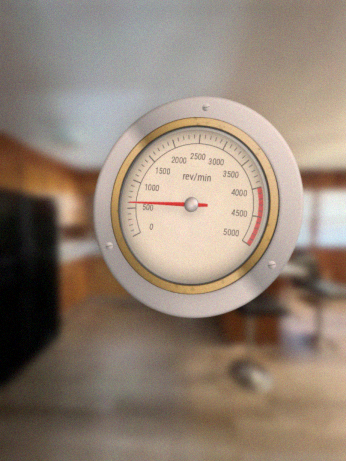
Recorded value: **600** rpm
